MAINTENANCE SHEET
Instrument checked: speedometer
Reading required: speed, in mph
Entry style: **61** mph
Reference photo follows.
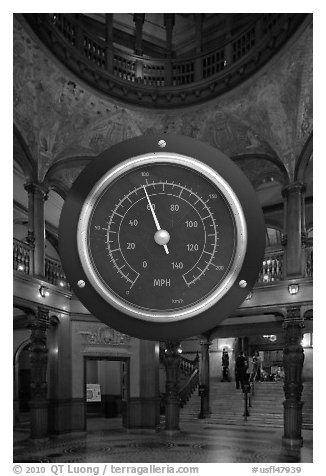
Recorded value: **60** mph
